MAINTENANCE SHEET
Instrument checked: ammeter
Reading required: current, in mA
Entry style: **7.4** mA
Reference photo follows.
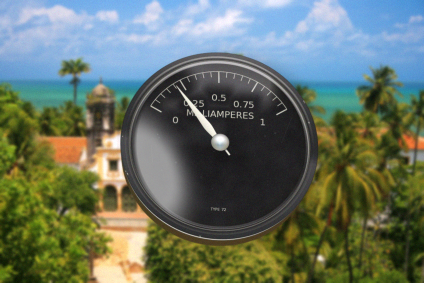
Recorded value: **0.2** mA
